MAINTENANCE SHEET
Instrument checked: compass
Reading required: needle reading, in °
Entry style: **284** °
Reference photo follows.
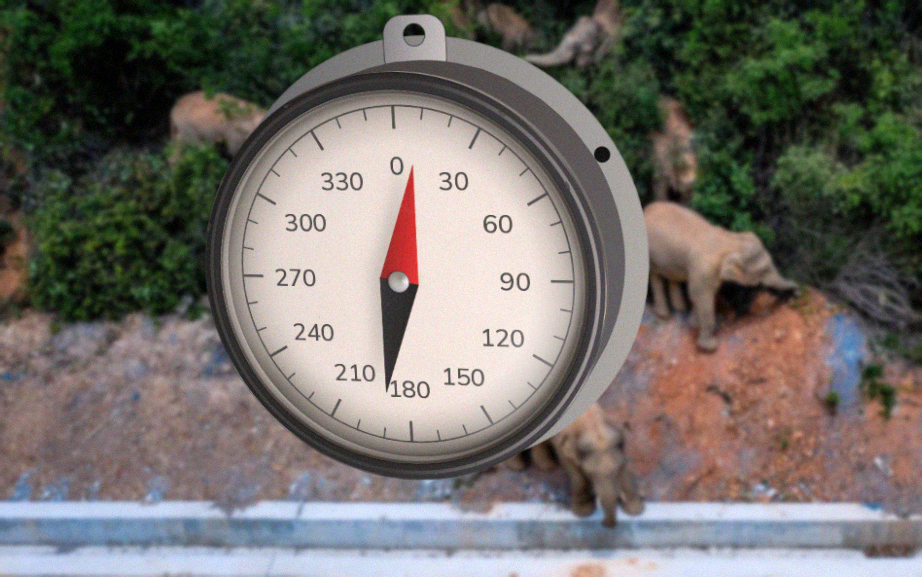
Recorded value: **10** °
